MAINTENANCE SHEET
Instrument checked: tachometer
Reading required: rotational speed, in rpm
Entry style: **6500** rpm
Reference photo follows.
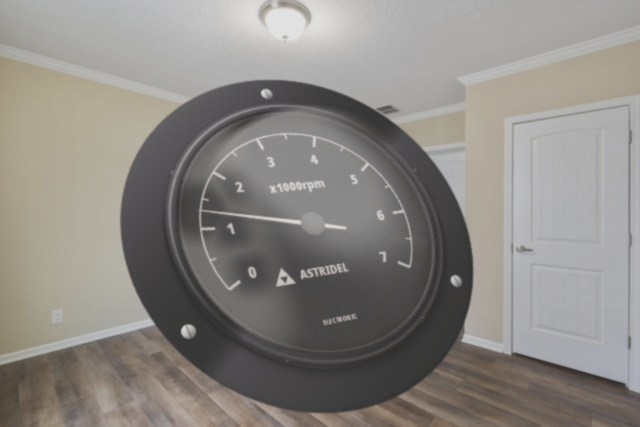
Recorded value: **1250** rpm
